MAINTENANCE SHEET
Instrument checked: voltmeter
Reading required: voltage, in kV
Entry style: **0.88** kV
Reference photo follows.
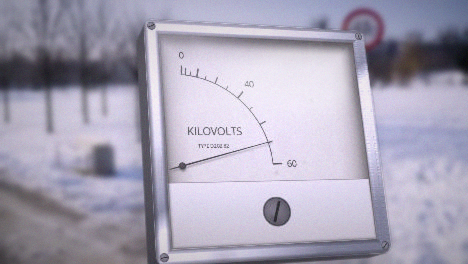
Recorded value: **55** kV
